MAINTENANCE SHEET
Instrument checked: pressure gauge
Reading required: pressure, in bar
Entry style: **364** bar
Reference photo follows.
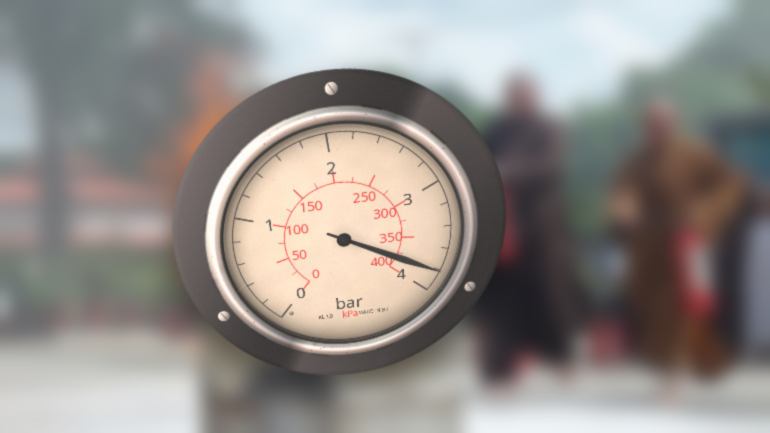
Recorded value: **3.8** bar
